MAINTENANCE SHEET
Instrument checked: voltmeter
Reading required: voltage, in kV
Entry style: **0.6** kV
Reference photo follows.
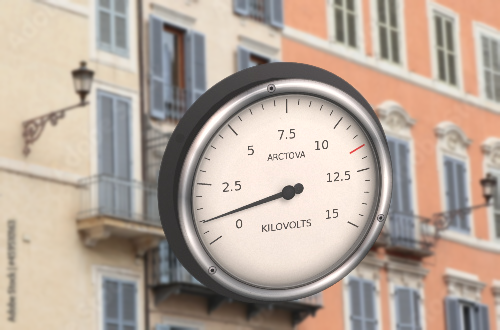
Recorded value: **1** kV
